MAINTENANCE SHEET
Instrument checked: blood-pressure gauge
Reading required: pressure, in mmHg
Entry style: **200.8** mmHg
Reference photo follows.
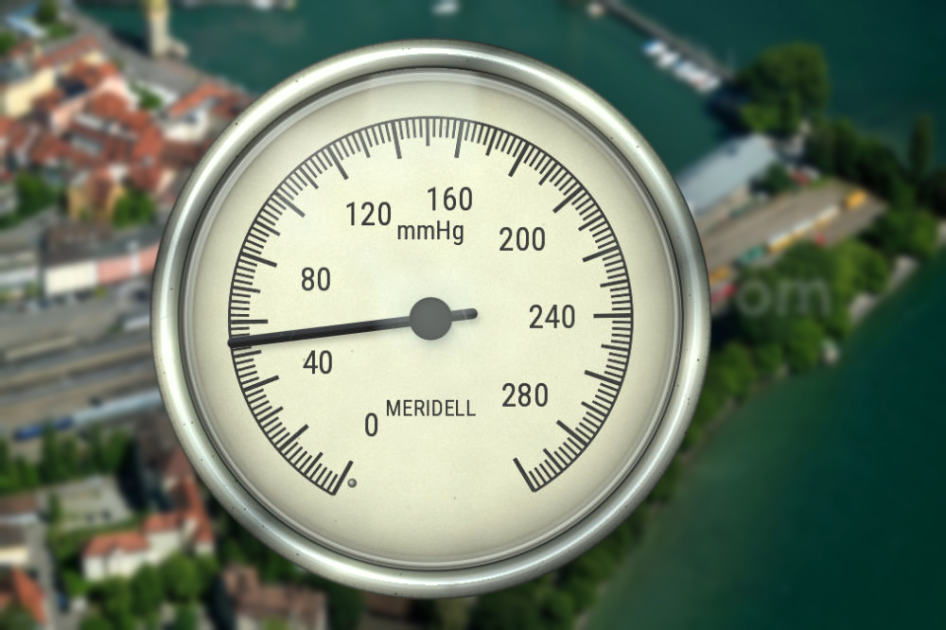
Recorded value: **54** mmHg
